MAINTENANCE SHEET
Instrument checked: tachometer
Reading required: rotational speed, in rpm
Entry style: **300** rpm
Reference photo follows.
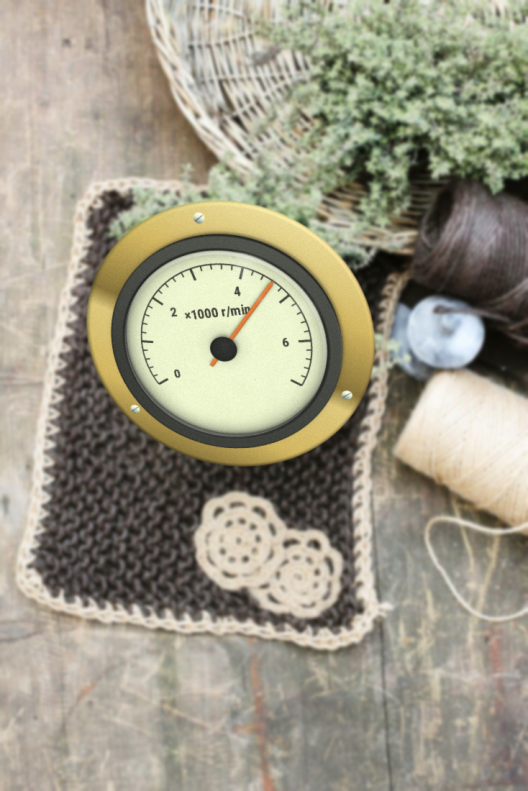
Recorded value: **4600** rpm
